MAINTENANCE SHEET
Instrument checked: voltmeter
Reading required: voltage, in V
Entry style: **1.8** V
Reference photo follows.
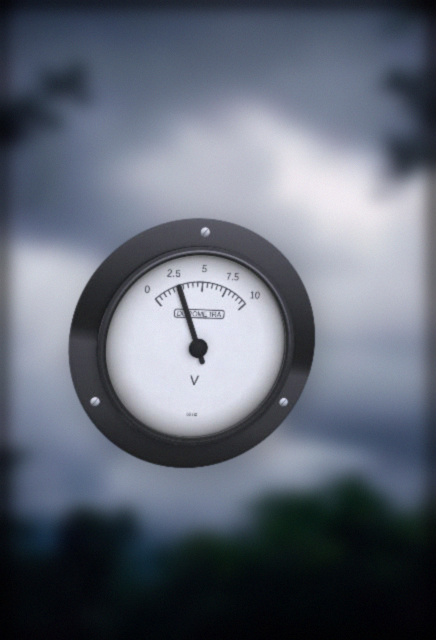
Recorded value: **2.5** V
